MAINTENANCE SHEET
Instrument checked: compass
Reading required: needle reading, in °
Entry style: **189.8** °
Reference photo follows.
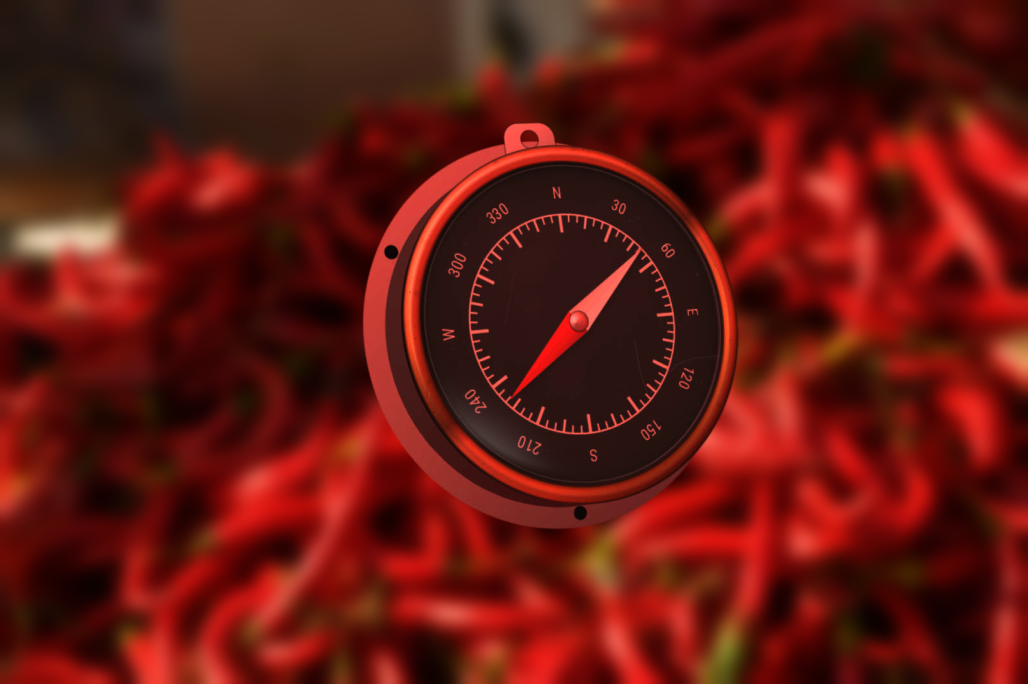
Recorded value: **230** °
